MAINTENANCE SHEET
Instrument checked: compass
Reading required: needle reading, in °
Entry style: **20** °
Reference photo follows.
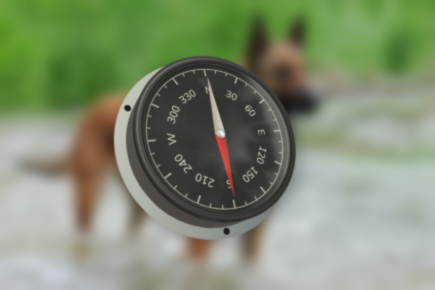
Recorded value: **180** °
